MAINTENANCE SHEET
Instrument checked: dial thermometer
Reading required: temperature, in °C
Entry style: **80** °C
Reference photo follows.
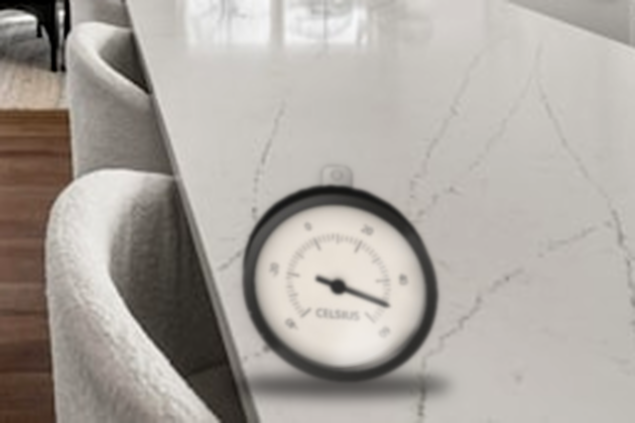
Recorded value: **50** °C
